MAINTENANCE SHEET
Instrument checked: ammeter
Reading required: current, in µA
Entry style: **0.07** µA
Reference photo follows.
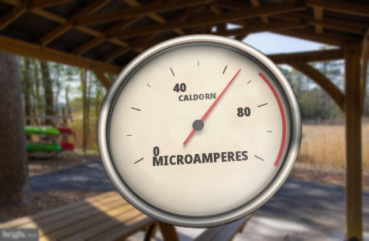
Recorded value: **65** µA
